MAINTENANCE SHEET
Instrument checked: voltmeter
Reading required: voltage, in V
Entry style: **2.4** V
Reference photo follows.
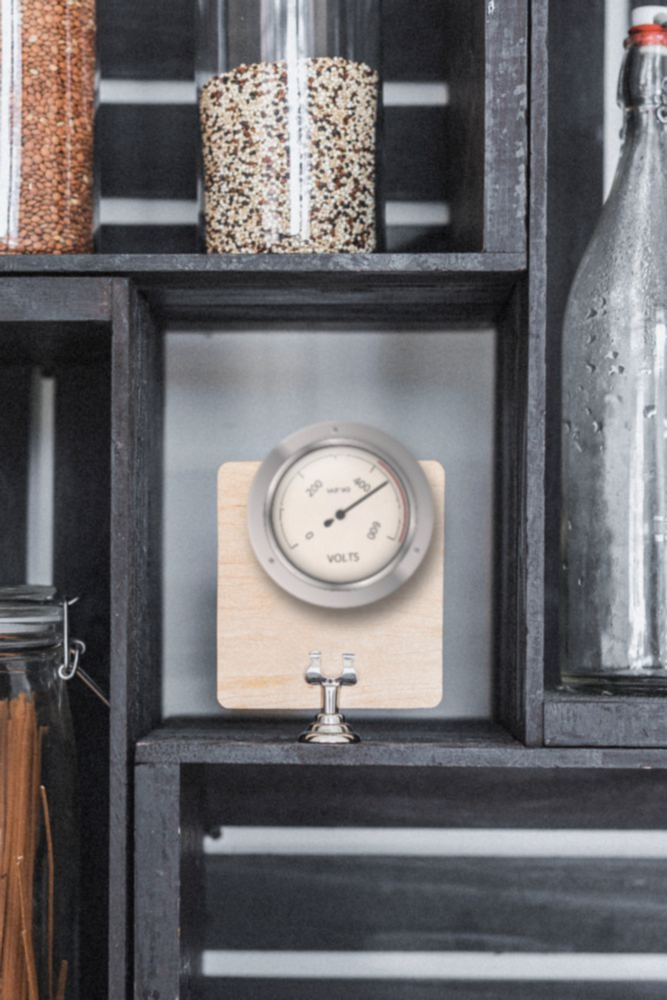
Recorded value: **450** V
